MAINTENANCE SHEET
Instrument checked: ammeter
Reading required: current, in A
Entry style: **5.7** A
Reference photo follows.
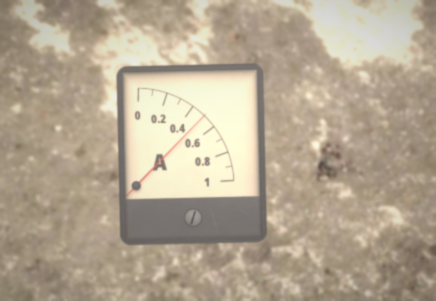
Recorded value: **0.5** A
